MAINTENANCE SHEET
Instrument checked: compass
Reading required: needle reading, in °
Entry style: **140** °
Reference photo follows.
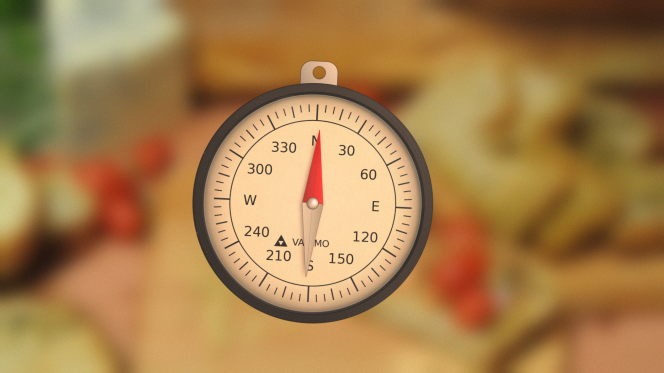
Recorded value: **2.5** °
